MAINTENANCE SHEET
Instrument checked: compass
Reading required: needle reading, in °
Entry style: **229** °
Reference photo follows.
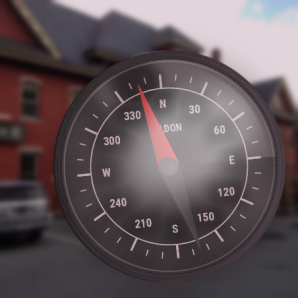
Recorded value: **345** °
